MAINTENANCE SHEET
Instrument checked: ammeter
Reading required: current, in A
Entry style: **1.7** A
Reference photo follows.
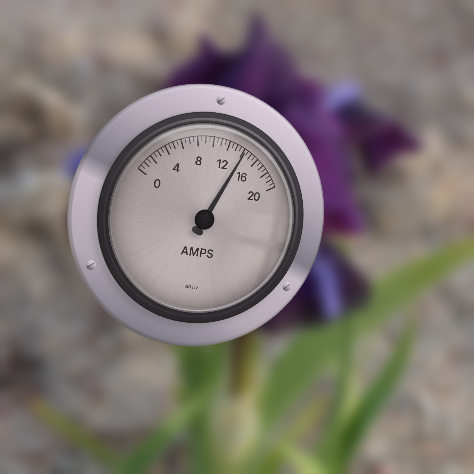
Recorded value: **14** A
